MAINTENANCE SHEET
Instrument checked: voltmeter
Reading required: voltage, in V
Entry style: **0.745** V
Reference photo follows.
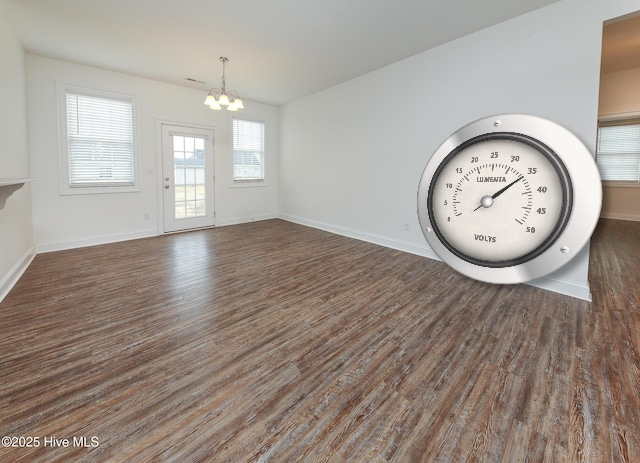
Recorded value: **35** V
